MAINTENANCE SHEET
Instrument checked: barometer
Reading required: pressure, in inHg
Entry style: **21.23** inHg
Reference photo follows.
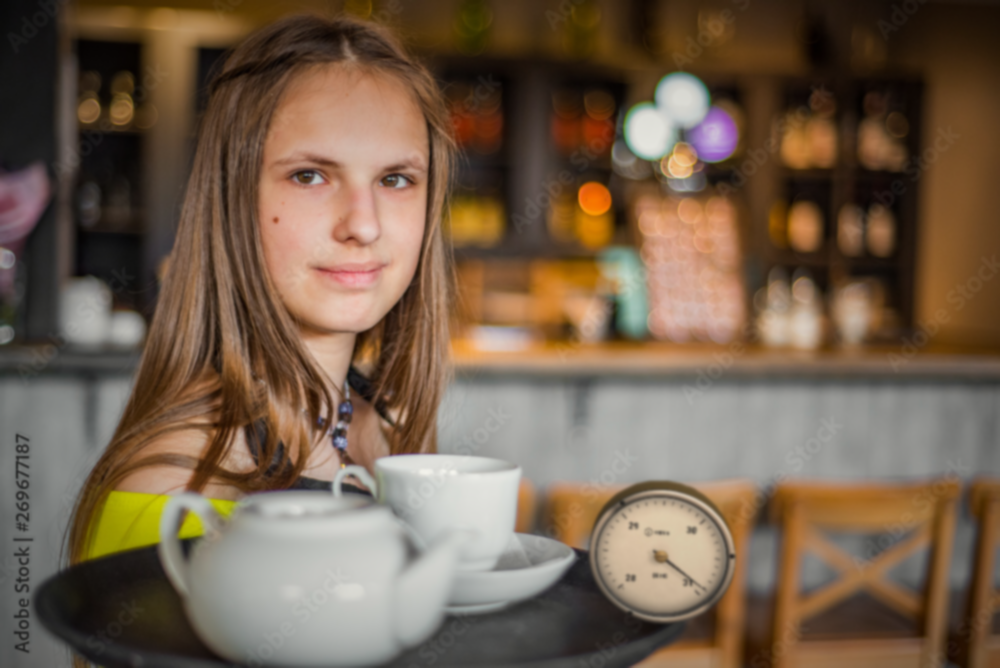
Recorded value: **30.9** inHg
